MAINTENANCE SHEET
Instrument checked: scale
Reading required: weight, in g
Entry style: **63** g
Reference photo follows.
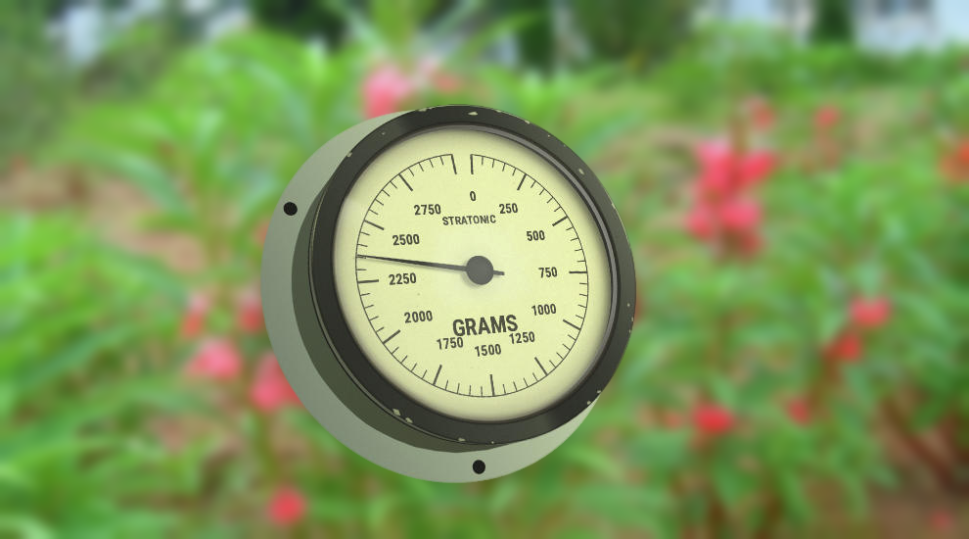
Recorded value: **2350** g
